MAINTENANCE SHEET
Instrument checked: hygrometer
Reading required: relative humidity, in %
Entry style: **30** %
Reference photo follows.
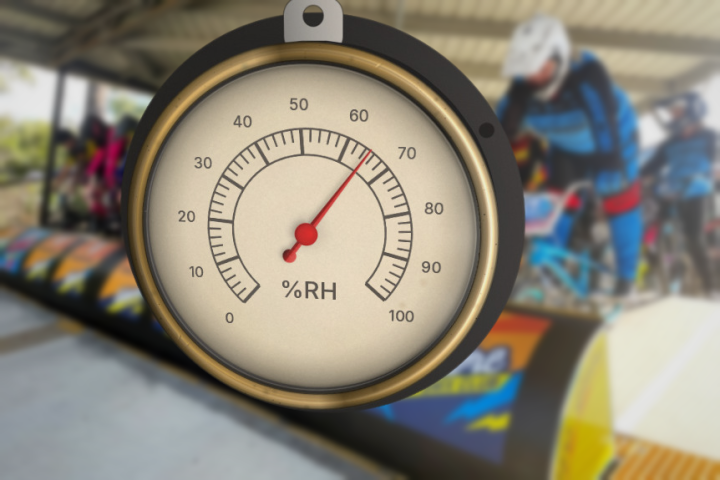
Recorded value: **65** %
